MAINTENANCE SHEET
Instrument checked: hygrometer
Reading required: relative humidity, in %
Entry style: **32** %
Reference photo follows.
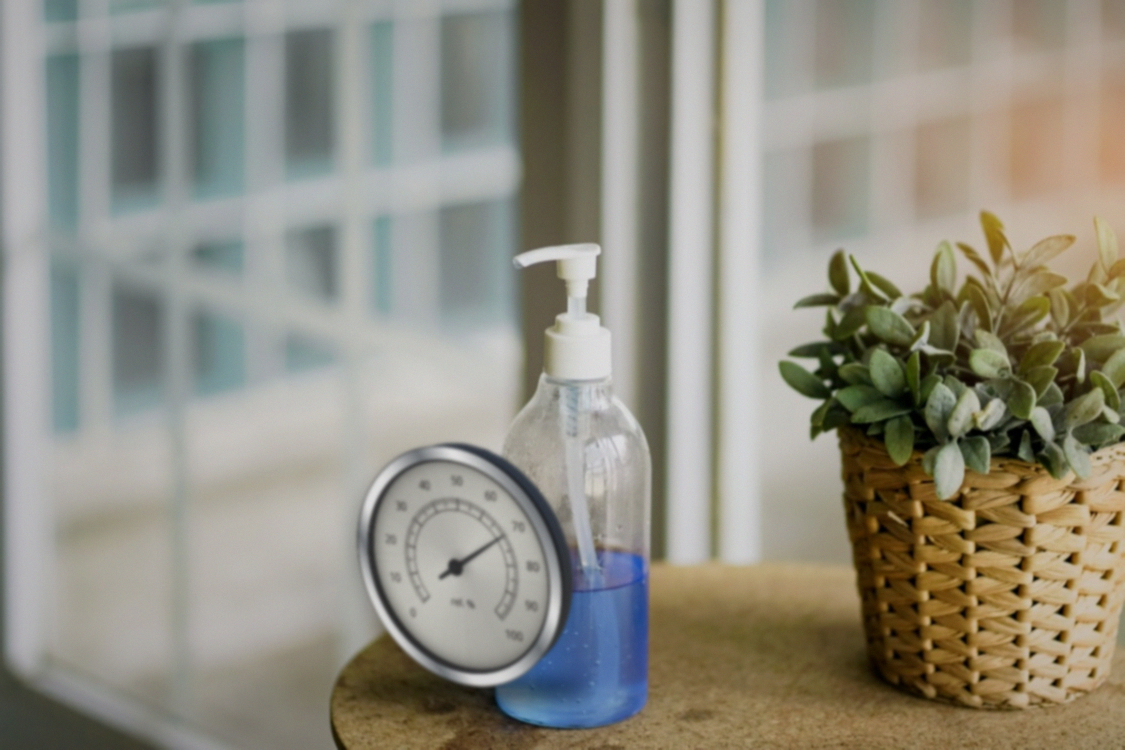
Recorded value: **70** %
